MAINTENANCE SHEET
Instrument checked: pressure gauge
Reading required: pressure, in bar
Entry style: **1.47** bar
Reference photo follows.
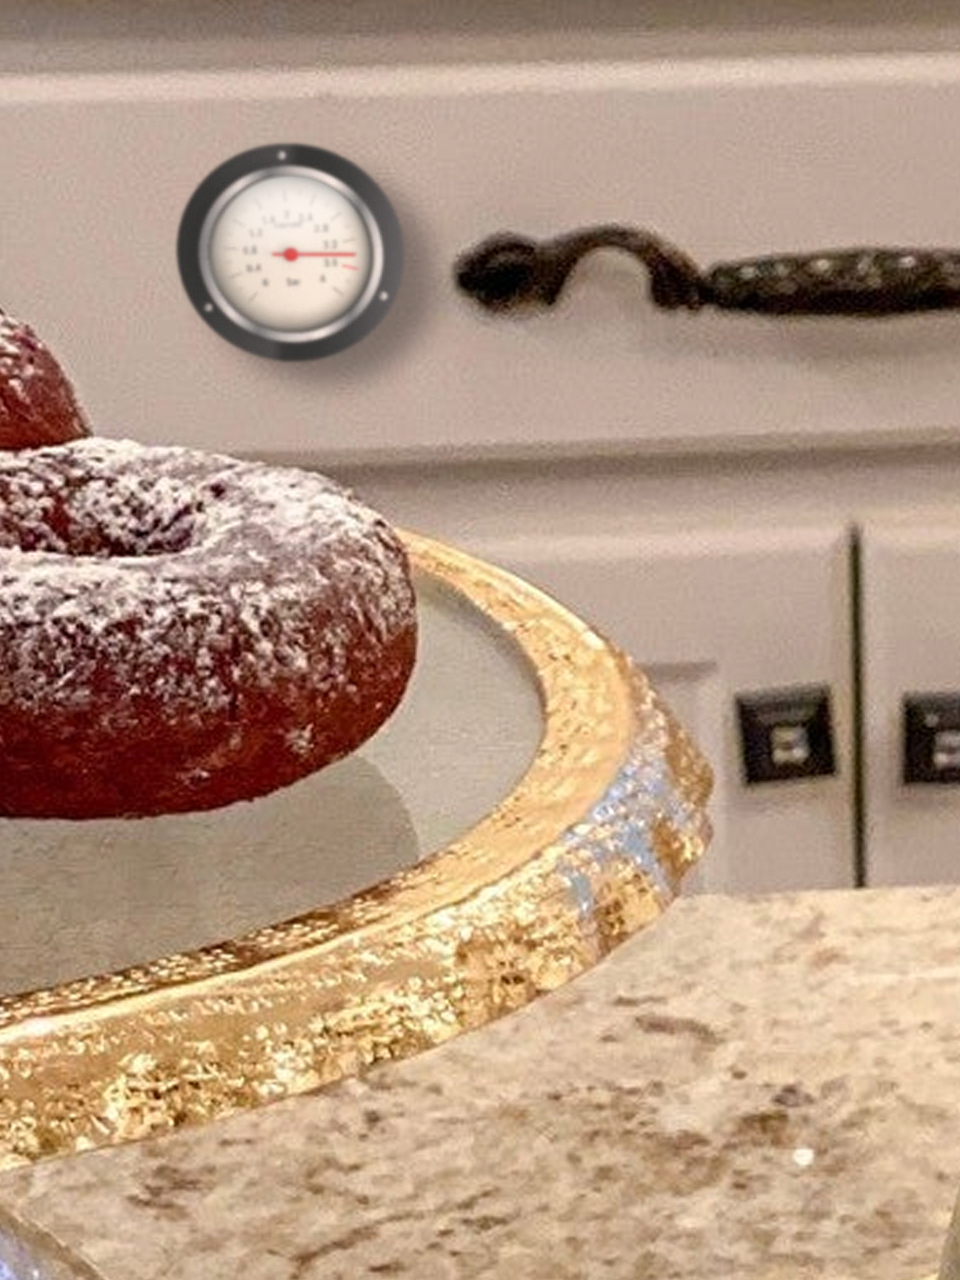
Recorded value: **3.4** bar
